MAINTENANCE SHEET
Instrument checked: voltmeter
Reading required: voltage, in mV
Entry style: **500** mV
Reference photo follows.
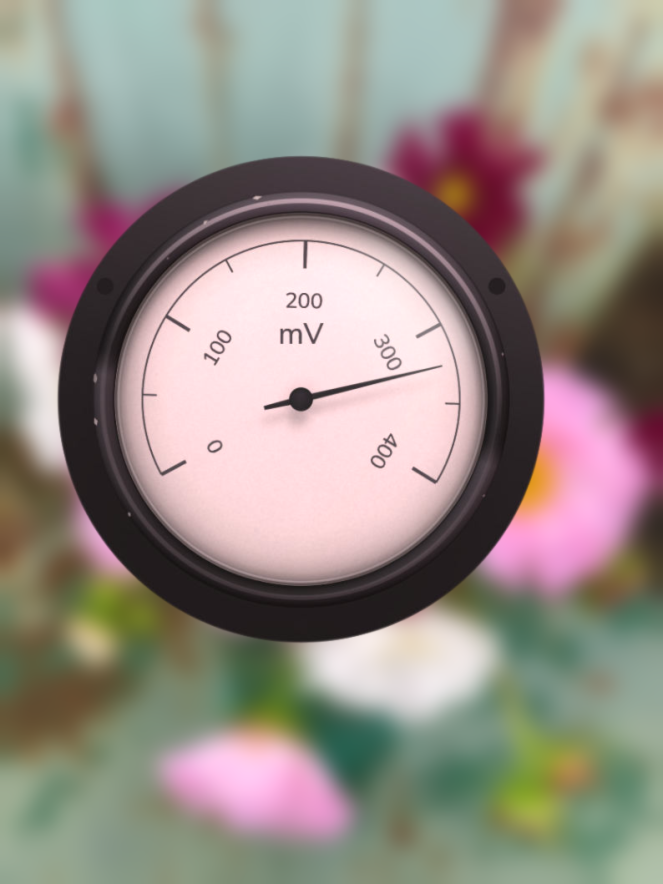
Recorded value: **325** mV
